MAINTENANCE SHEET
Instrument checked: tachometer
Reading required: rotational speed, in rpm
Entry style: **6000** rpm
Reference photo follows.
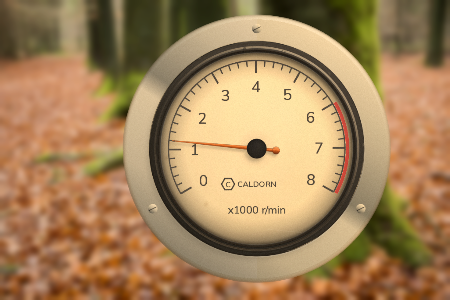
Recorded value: **1200** rpm
